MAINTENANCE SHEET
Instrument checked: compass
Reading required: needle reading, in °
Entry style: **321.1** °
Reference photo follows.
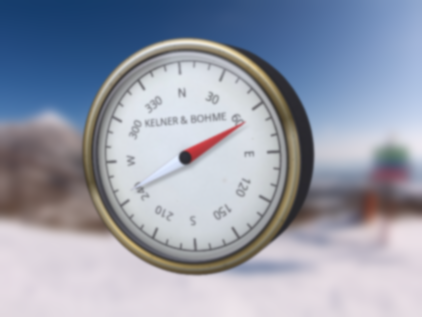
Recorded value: **65** °
